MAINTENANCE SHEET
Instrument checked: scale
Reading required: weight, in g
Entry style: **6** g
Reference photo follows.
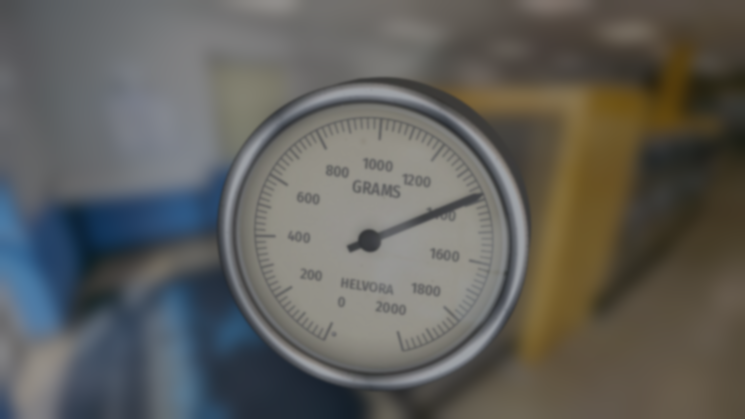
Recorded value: **1380** g
